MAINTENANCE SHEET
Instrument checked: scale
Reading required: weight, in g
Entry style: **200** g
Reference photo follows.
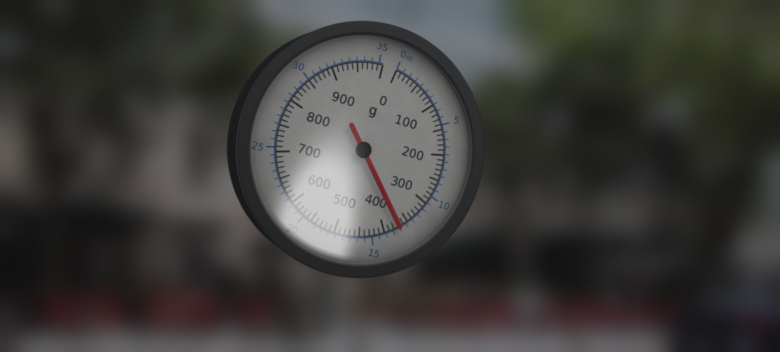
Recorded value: **370** g
